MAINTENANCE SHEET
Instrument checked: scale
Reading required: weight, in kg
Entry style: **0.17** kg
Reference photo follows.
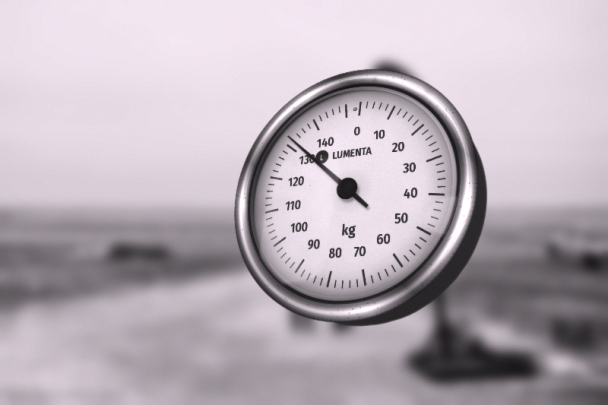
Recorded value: **132** kg
